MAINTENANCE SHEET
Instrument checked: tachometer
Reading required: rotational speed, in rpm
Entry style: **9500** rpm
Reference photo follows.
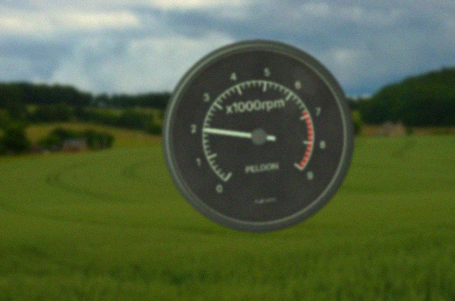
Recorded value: **2000** rpm
